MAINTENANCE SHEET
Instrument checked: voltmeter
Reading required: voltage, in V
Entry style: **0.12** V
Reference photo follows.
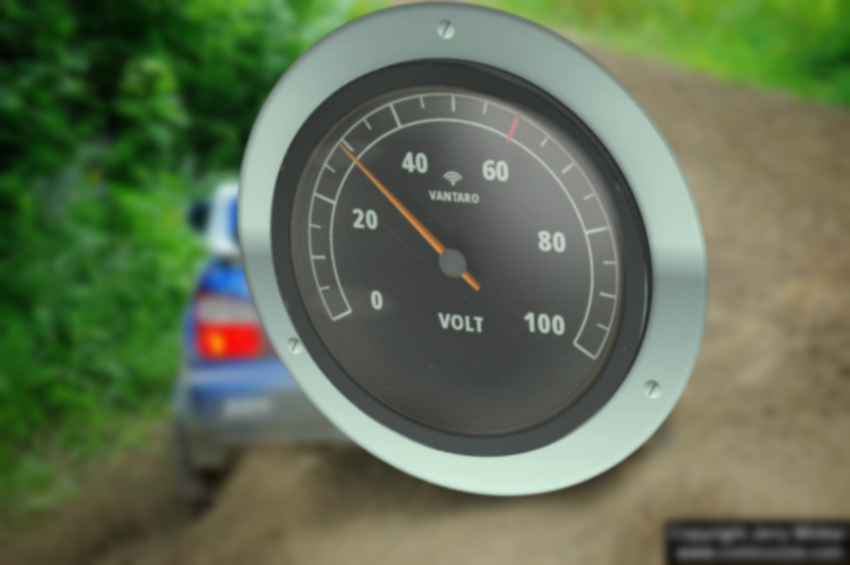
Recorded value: **30** V
